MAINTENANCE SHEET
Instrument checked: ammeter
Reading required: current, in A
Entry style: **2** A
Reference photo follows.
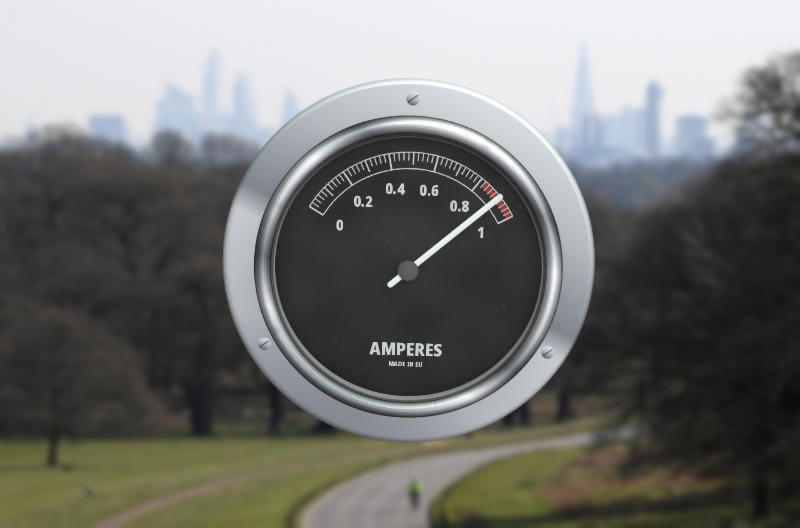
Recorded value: **0.9** A
